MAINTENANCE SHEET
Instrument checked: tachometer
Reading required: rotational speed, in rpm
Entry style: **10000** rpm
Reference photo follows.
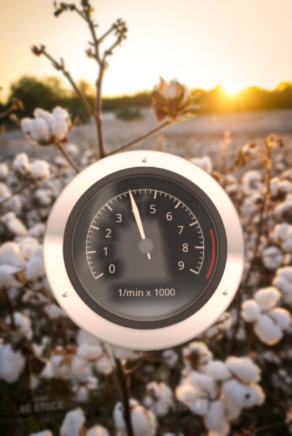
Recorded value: **4000** rpm
